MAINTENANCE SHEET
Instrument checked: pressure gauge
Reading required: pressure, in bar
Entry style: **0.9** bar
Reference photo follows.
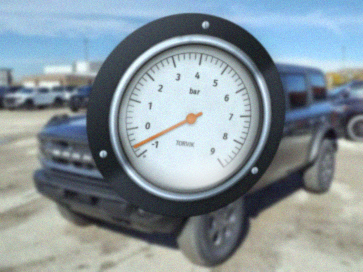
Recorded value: **-0.6** bar
